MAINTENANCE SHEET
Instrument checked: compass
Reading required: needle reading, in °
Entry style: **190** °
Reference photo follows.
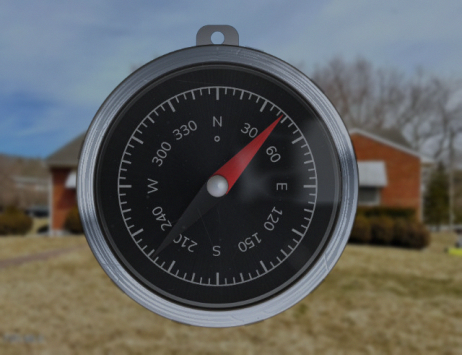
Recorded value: **42.5** °
